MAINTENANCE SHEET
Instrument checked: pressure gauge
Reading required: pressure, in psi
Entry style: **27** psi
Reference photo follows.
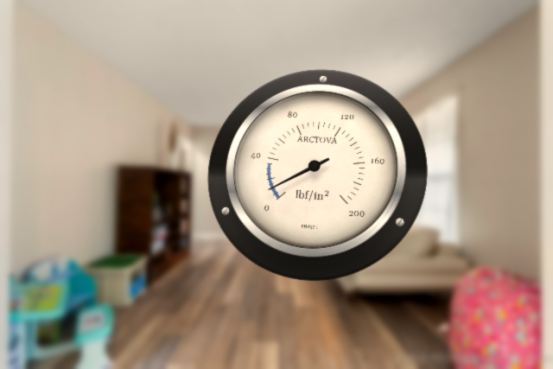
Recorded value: **10** psi
